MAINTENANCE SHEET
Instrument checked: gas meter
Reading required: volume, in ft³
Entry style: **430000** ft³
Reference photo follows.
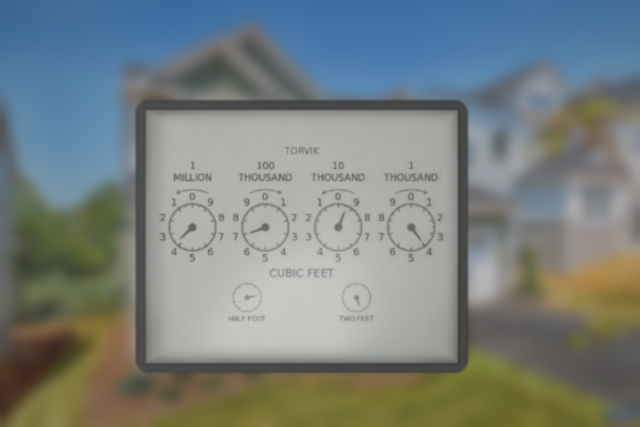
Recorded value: **369400** ft³
